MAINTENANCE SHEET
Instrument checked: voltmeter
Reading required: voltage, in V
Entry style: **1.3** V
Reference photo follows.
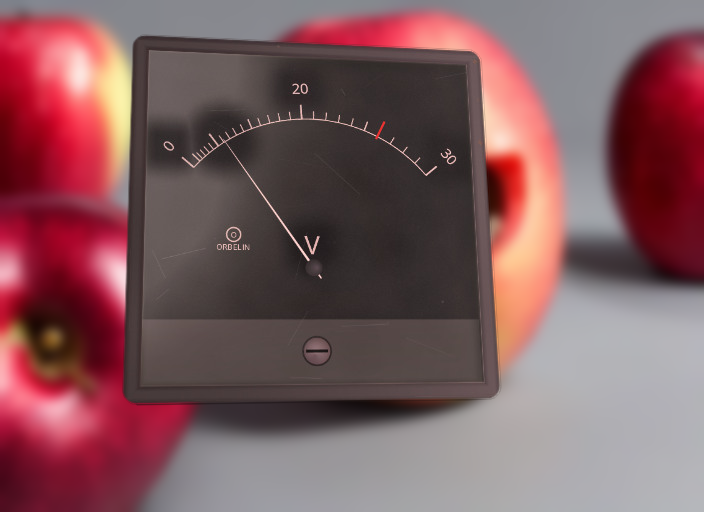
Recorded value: **11** V
